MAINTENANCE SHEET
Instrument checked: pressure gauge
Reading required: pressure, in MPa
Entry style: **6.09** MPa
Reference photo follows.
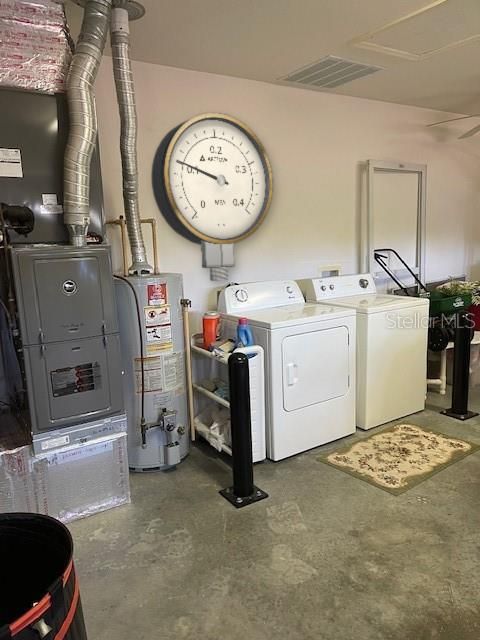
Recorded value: **0.1** MPa
